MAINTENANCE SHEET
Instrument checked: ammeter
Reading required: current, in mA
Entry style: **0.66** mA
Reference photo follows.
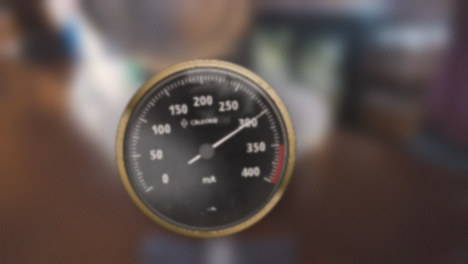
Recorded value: **300** mA
